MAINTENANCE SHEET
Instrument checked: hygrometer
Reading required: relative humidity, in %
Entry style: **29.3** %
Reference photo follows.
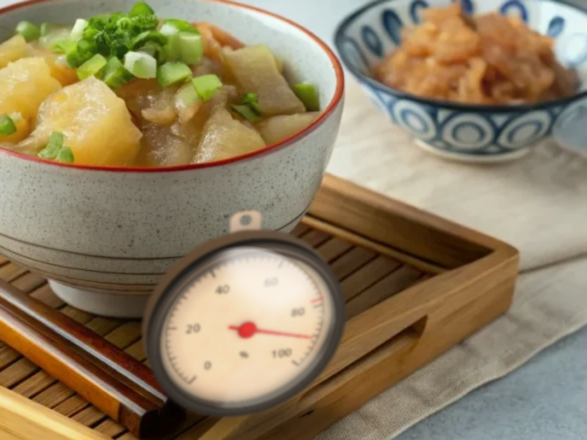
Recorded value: **90** %
